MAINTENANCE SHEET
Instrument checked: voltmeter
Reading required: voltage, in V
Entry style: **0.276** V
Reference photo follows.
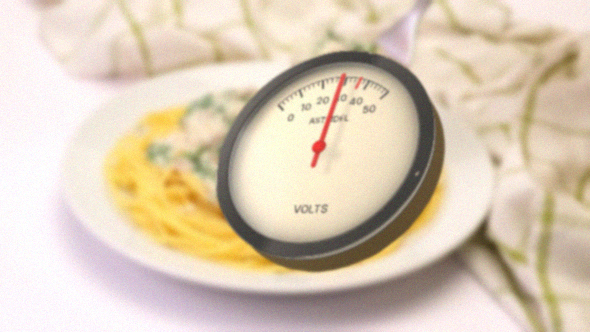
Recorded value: **30** V
